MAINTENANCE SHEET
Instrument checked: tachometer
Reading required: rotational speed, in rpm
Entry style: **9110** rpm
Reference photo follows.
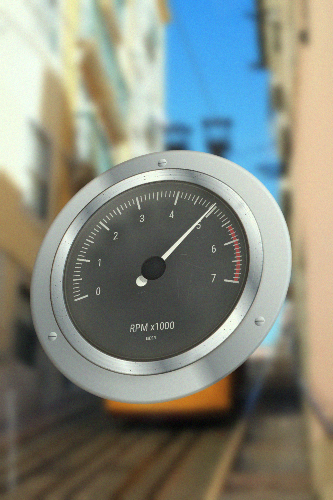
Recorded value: **5000** rpm
